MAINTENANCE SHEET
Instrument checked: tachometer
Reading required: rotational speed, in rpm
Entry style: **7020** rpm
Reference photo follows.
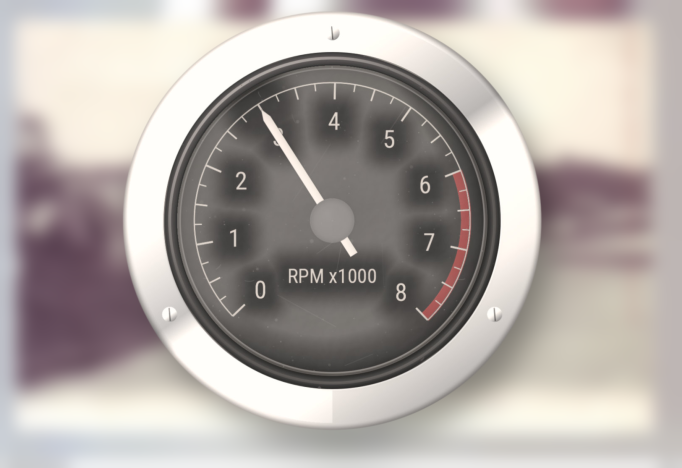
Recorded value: **3000** rpm
